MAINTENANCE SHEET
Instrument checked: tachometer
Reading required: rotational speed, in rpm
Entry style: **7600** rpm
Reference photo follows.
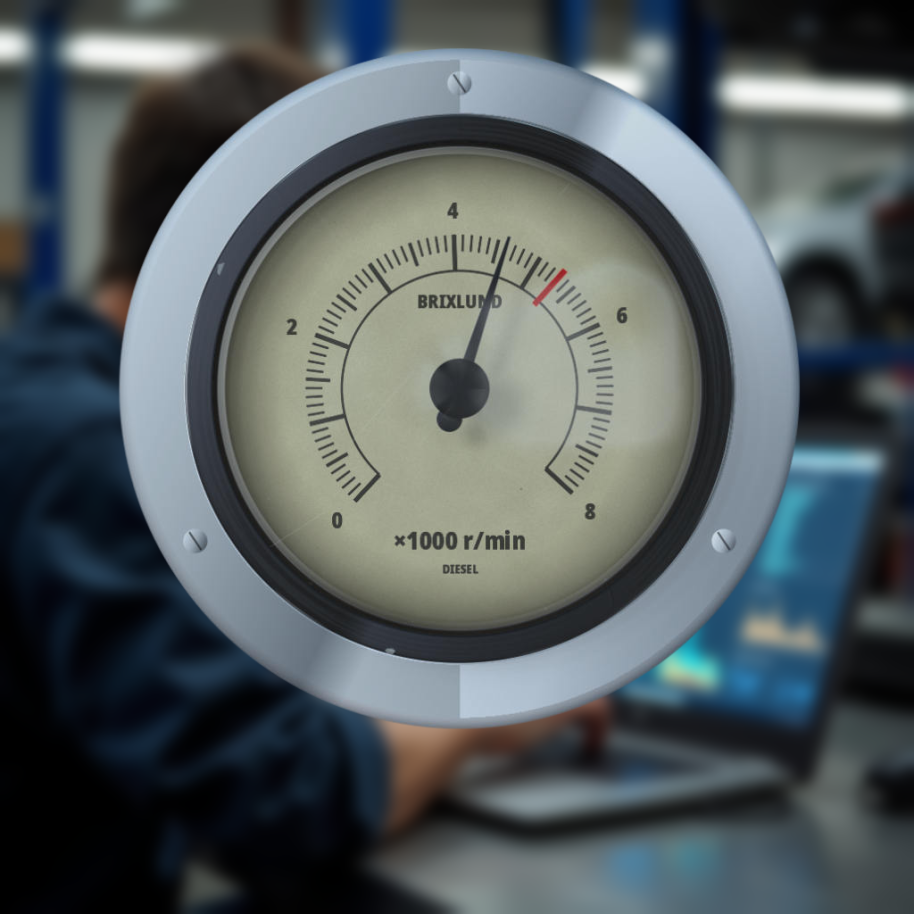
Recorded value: **4600** rpm
